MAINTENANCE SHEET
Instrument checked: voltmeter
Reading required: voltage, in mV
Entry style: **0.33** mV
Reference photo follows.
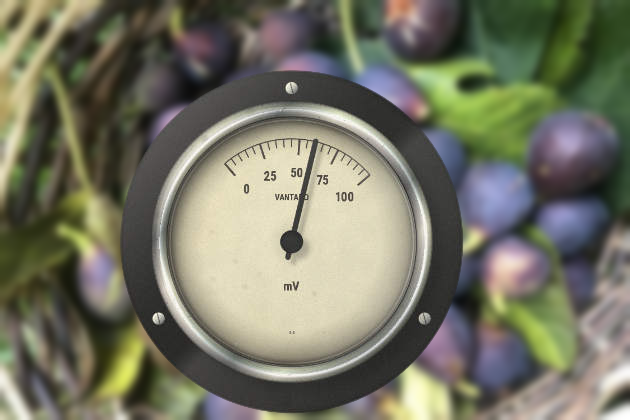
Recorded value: **60** mV
